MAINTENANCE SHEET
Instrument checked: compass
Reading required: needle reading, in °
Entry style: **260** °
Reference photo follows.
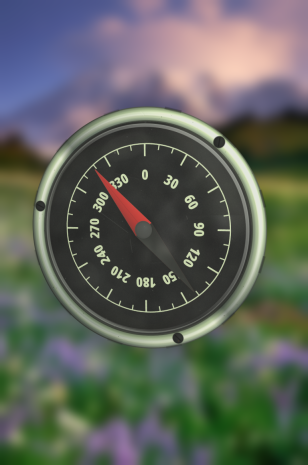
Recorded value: **320** °
